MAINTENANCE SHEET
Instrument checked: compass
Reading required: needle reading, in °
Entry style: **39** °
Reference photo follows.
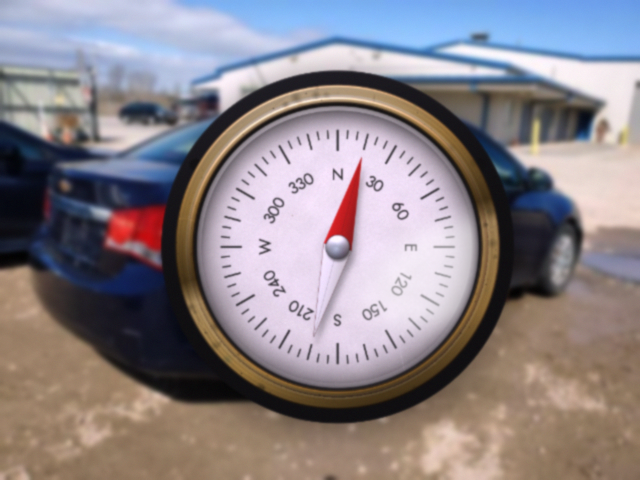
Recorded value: **15** °
